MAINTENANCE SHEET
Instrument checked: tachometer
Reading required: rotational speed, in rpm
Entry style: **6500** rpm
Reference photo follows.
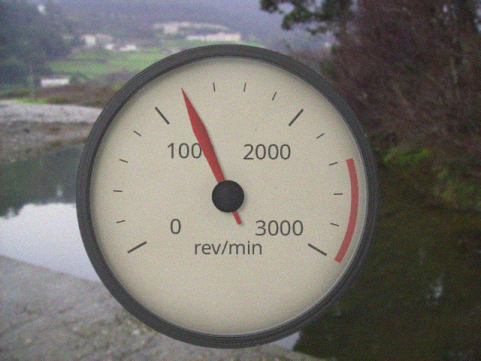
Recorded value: **1200** rpm
